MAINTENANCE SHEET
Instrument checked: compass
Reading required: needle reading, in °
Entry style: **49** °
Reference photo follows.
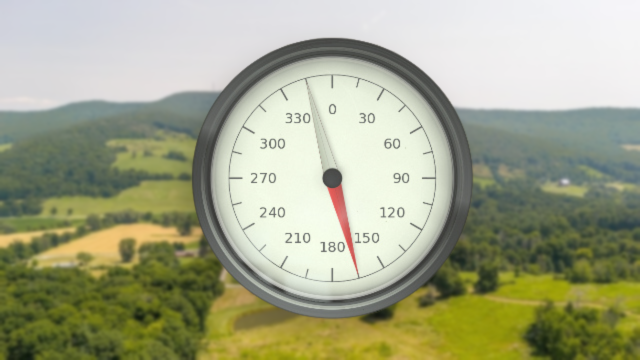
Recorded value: **165** °
